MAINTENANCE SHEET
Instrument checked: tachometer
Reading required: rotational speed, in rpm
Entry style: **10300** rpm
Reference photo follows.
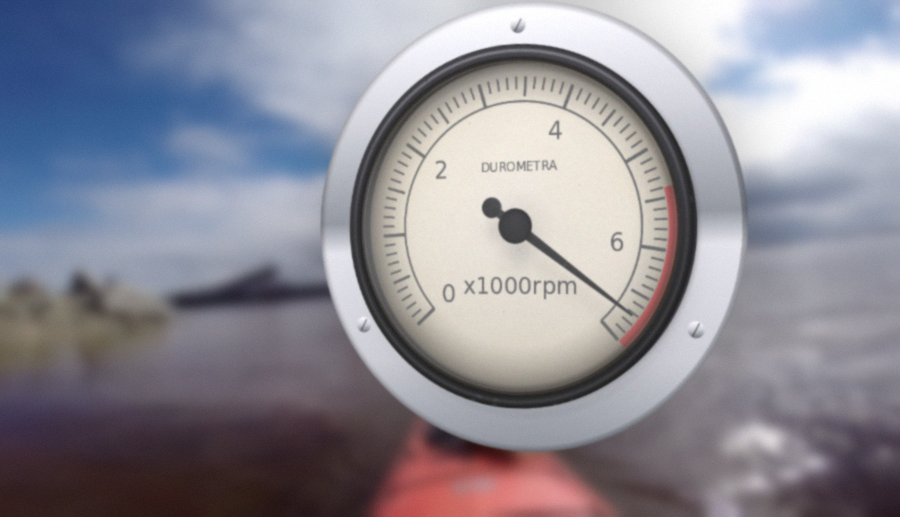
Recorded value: **6700** rpm
